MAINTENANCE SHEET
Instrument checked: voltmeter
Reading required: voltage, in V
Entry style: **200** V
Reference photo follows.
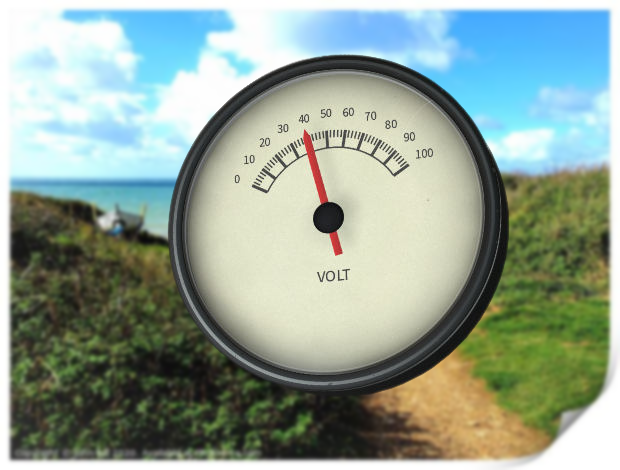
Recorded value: **40** V
